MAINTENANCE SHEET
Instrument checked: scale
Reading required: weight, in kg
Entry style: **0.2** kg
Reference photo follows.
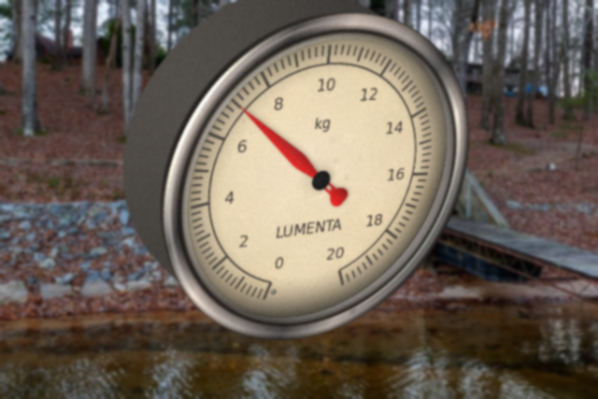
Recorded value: **7** kg
